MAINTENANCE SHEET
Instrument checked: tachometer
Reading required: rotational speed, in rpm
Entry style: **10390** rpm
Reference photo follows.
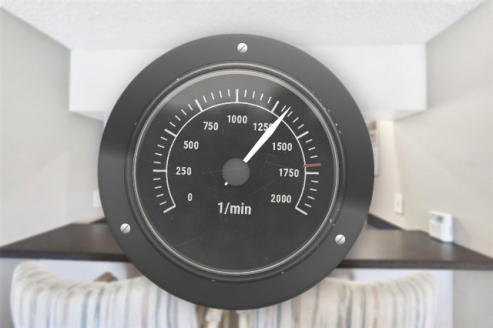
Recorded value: **1325** rpm
